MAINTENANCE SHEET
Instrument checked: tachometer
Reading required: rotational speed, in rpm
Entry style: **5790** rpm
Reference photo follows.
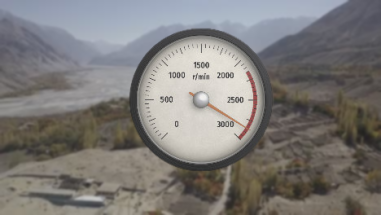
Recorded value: **2850** rpm
